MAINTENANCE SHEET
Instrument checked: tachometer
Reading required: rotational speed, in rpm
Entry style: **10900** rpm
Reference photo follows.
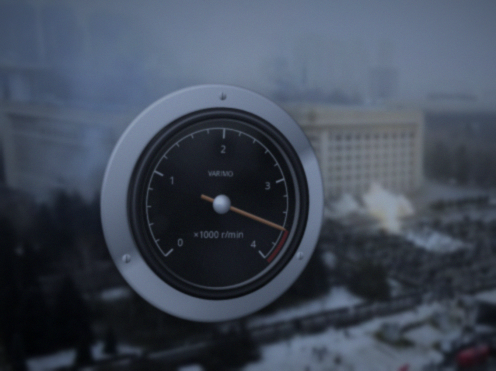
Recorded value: **3600** rpm
